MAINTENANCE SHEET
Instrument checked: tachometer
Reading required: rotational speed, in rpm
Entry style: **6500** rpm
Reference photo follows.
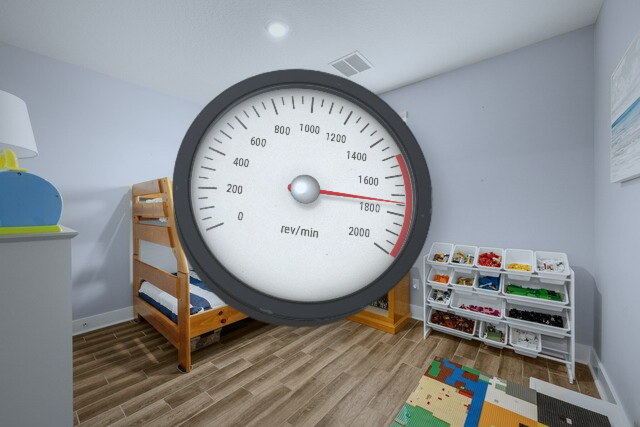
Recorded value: **1750** rpm
